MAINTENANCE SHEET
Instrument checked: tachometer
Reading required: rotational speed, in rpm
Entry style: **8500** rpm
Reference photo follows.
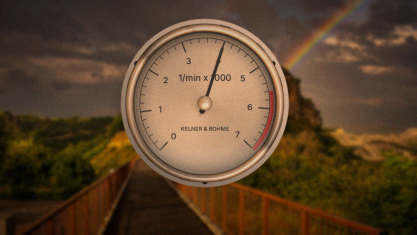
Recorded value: **4000** rpm
